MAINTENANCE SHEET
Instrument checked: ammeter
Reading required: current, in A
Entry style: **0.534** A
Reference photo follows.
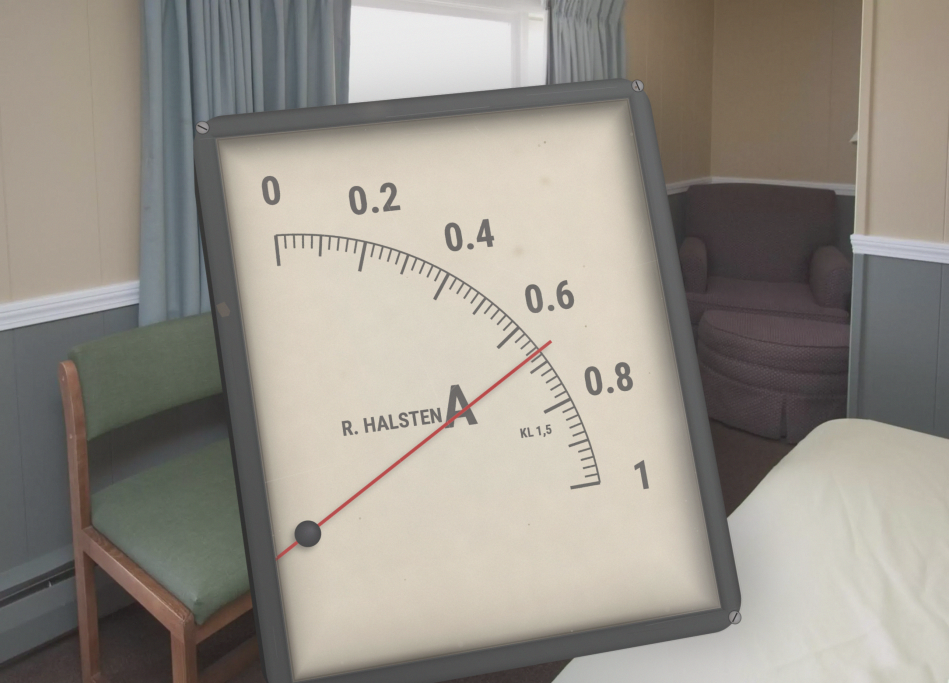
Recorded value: **0.67** A
